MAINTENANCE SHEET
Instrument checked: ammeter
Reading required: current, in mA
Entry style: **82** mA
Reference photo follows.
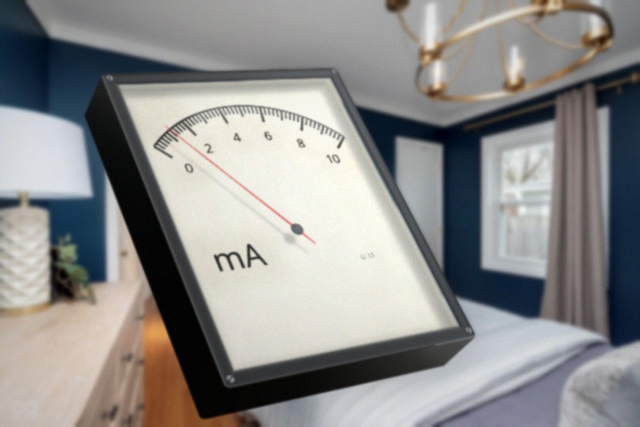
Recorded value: **1** mA
